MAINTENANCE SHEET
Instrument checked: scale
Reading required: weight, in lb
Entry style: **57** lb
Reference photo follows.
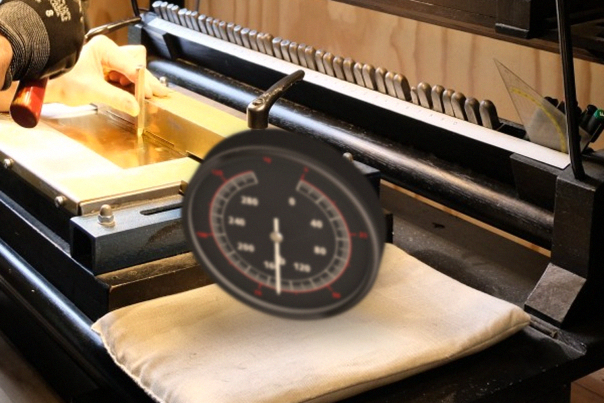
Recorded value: **150** lb
